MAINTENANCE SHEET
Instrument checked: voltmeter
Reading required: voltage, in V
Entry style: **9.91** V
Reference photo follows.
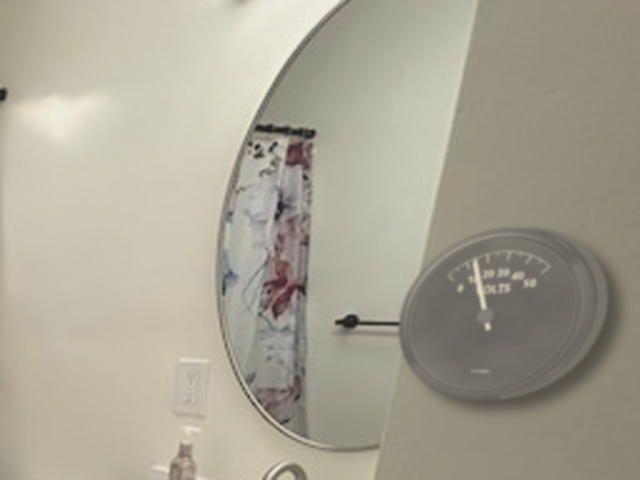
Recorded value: **15** V
